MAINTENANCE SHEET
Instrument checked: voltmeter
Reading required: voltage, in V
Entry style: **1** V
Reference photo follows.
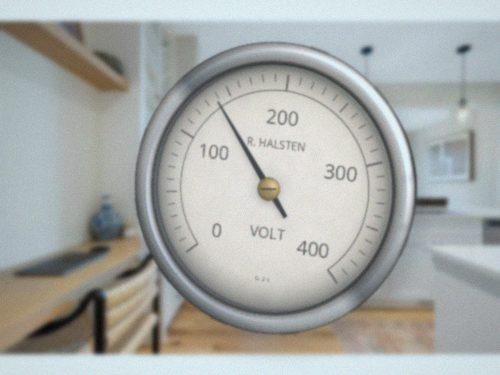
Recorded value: **140** V
